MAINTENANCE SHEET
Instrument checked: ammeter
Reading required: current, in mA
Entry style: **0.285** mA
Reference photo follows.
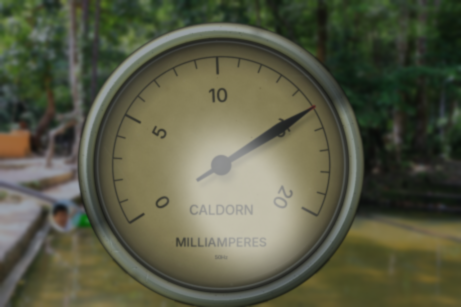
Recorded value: **15** mA
